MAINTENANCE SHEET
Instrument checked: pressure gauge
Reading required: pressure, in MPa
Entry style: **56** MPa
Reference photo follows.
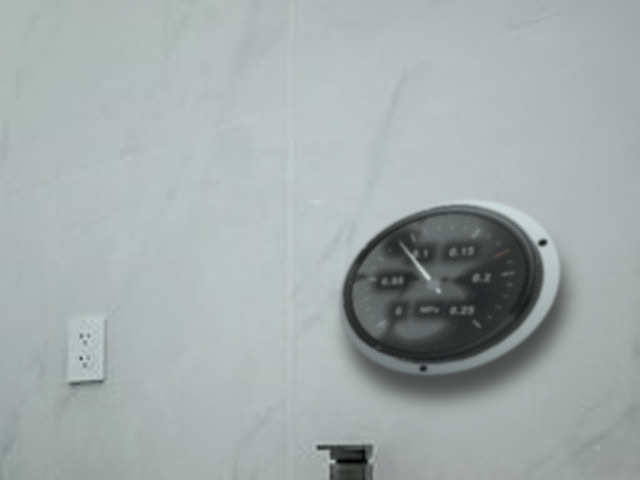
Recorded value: **0.09** MPa
